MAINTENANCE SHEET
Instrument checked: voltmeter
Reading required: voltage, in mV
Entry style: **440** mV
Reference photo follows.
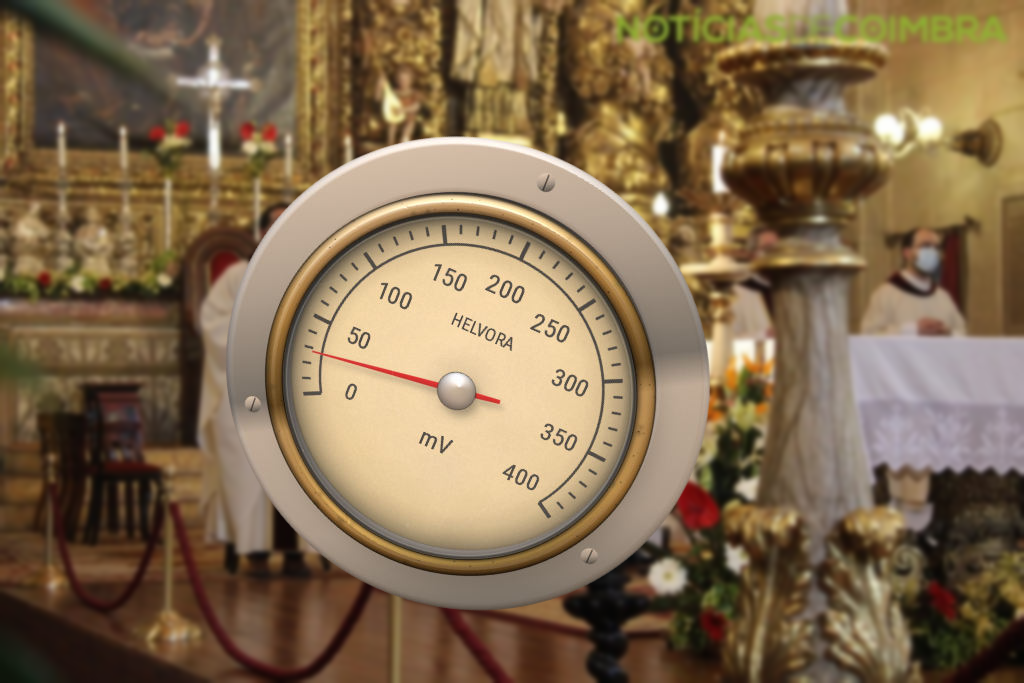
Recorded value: **30** mV
